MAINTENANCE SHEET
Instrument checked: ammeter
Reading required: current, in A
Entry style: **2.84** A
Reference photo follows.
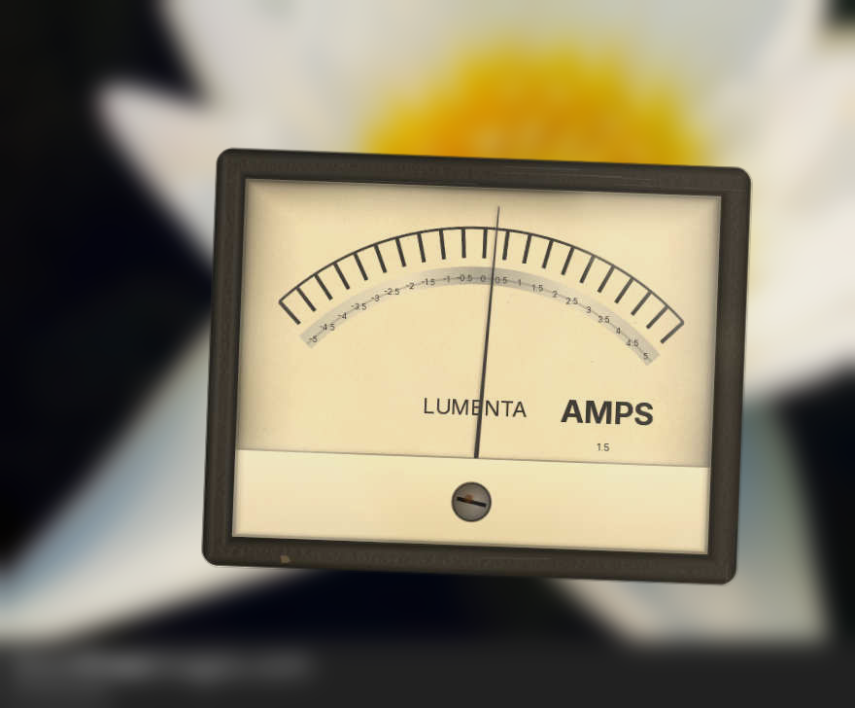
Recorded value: **0.25** A
